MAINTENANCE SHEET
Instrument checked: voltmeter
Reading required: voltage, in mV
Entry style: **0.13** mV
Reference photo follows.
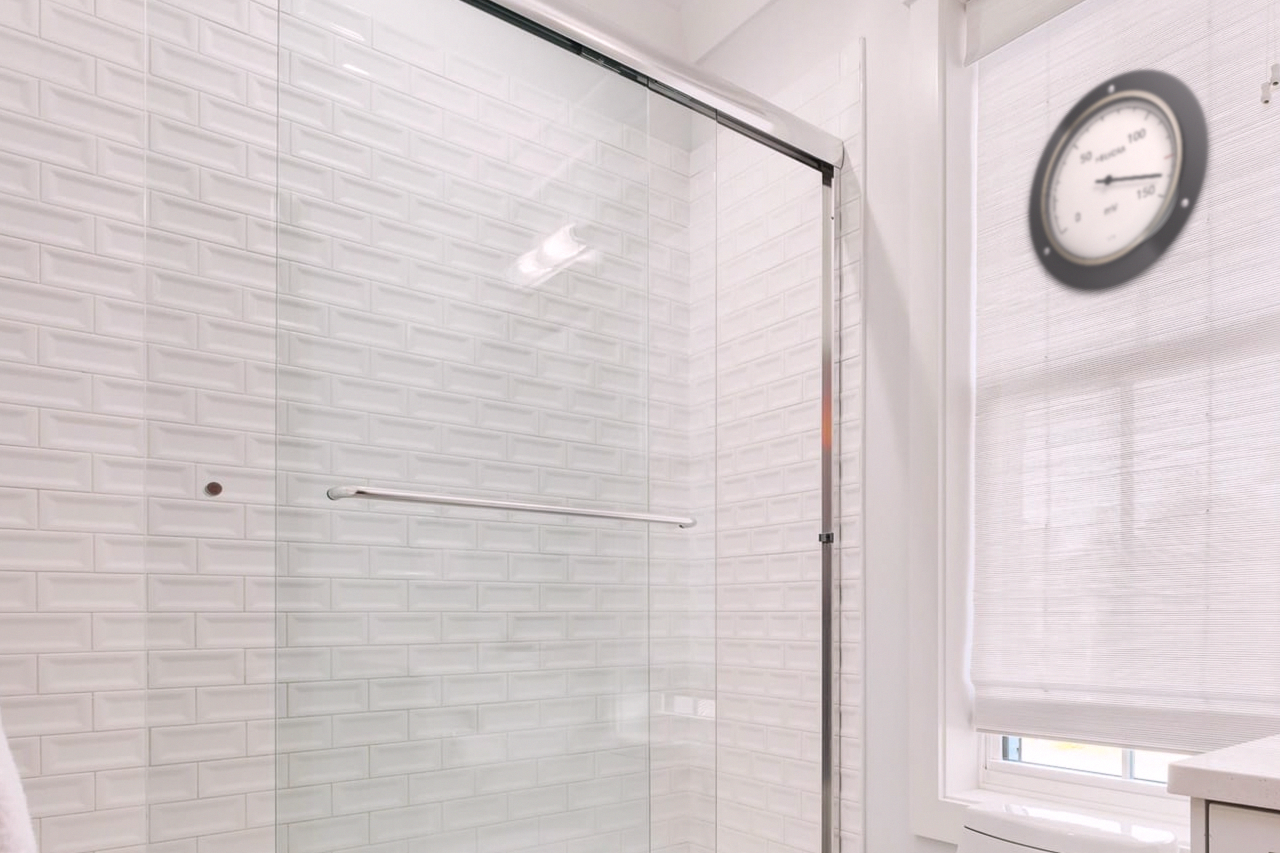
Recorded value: **140** mV
